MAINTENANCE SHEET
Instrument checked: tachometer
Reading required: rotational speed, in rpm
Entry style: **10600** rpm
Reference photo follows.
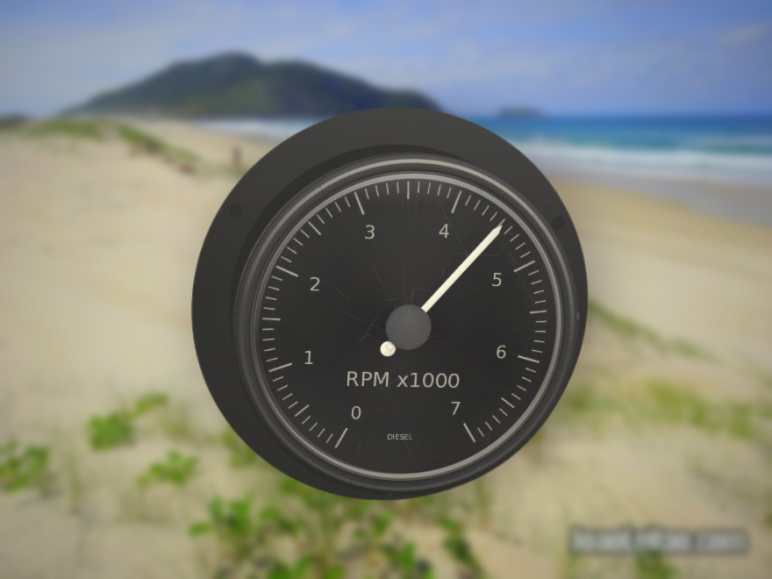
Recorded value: **4500** rpm
